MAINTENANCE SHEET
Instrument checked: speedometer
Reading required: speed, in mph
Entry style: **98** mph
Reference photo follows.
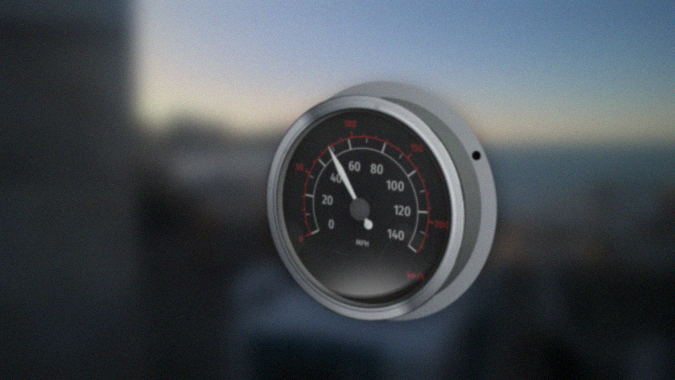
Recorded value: **50** mph
